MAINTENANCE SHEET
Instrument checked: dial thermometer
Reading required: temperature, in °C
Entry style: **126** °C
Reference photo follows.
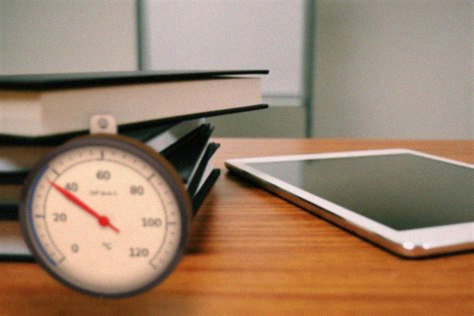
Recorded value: **36** °C
